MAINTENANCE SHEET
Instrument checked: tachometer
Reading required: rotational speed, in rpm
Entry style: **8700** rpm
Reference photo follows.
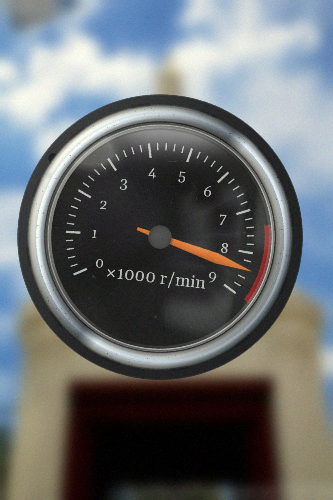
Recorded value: **8400** rpm
